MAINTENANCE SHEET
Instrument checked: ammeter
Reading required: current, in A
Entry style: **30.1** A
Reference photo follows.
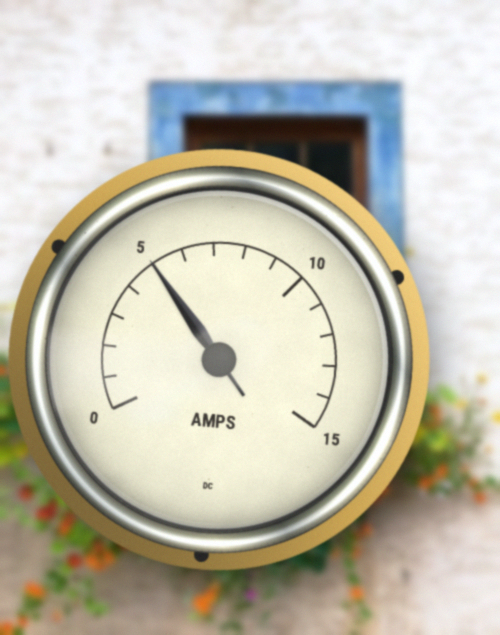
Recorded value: **5** A
